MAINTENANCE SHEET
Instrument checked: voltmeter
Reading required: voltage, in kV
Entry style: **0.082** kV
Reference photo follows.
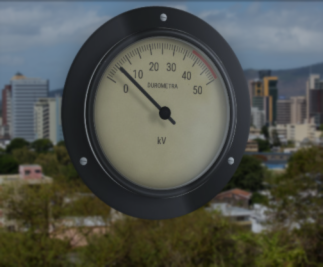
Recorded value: **5** kV
